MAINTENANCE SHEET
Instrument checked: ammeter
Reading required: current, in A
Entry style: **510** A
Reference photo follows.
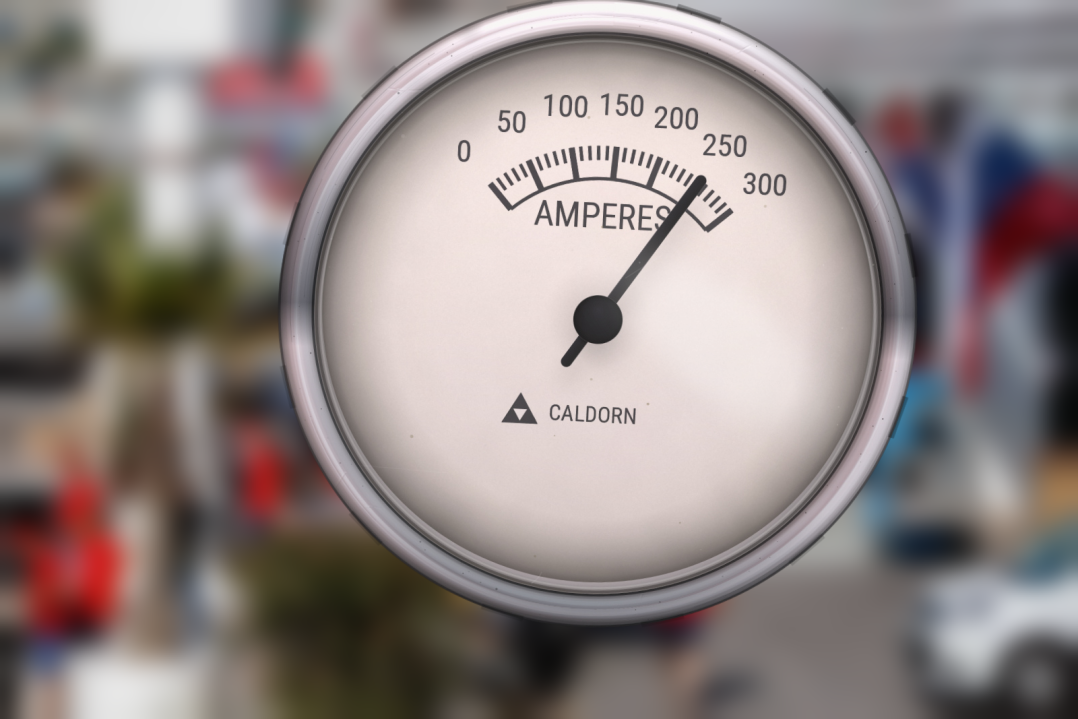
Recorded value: **250** A
